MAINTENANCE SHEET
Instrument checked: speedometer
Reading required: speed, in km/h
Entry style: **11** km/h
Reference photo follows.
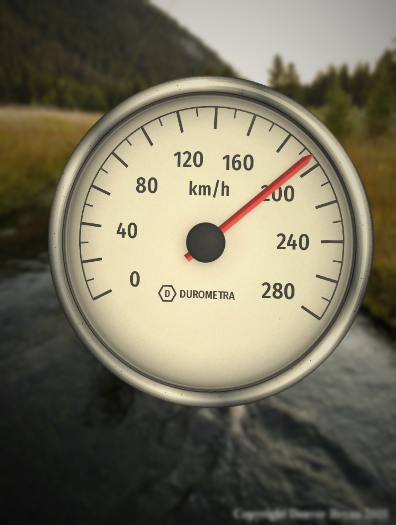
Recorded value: **195** km/h
